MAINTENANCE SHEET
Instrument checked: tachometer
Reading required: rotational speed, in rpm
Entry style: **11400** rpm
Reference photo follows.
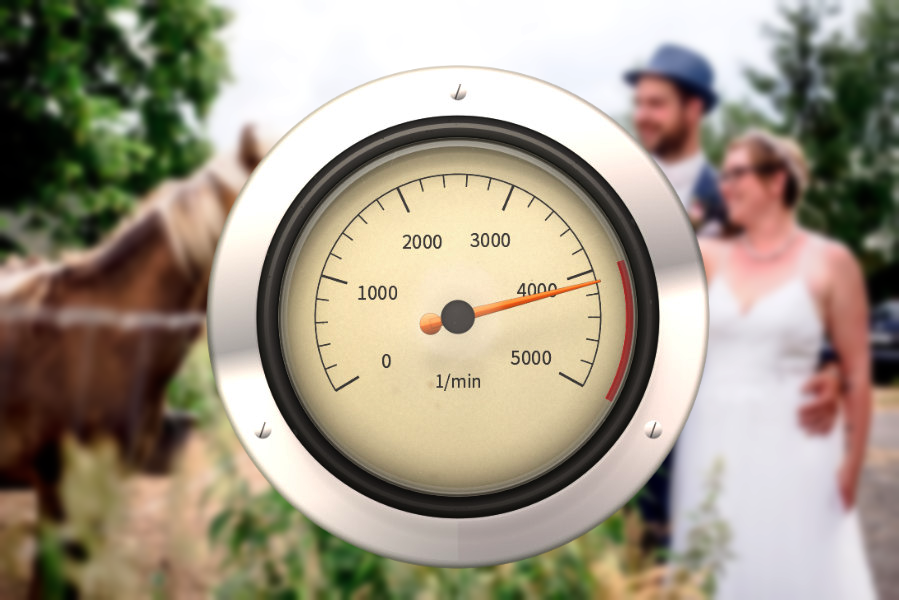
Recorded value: **4100** rpm
